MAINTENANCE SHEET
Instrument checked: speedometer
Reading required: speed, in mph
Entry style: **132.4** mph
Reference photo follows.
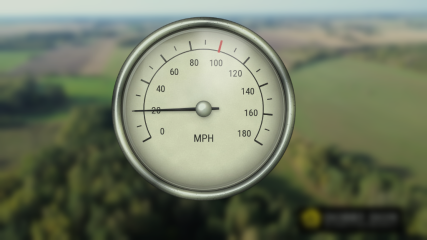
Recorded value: **20** mph
